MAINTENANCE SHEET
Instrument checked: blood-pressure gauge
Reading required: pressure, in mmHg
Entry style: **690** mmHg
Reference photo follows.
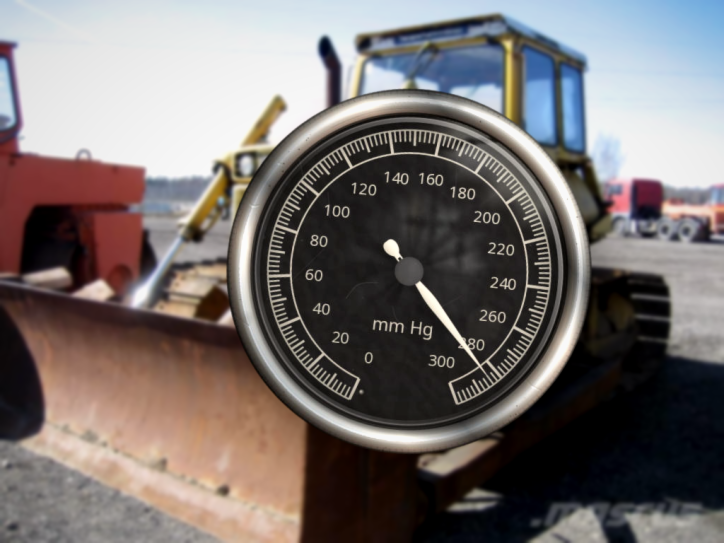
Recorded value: **284** mmHg
